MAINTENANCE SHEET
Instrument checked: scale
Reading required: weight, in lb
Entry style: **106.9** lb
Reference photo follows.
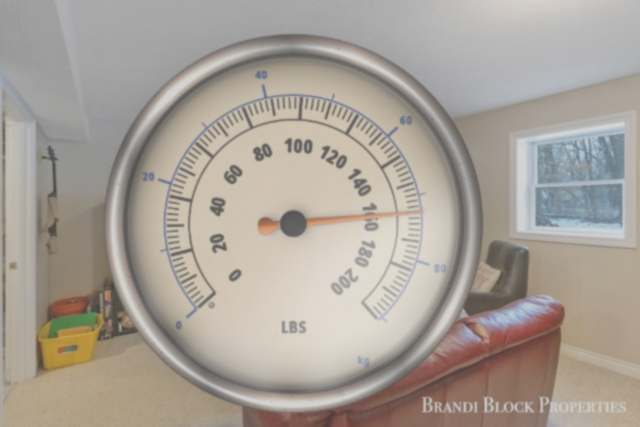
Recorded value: **160** lb
